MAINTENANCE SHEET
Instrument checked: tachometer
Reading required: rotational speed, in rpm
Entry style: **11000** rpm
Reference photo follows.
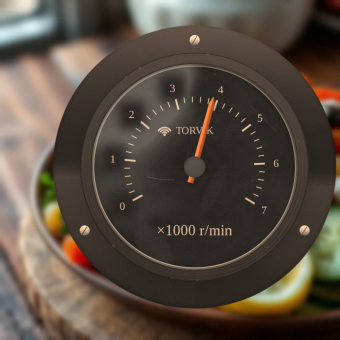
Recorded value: **3900** rpm
